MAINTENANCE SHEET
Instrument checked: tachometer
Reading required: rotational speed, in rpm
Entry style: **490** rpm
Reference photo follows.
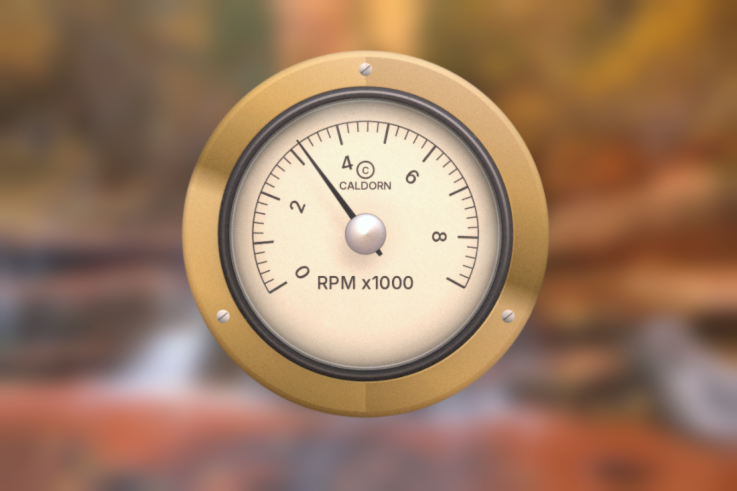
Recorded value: **3200** rpm
